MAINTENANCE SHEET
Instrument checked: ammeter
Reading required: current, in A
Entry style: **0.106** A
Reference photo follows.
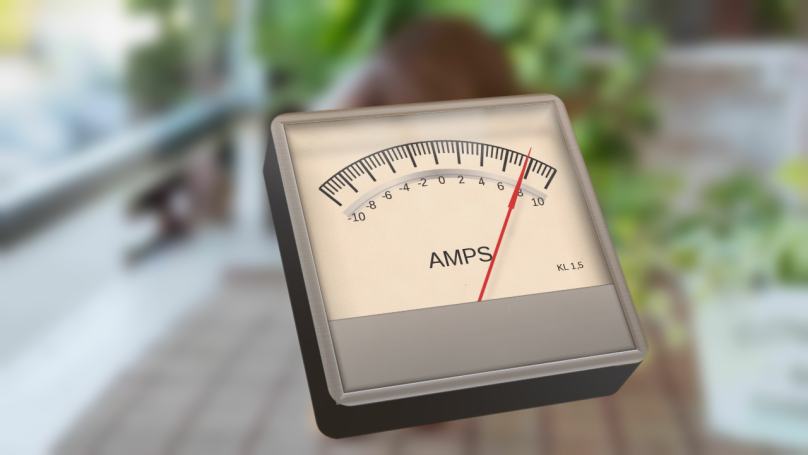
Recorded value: **7.6** A
